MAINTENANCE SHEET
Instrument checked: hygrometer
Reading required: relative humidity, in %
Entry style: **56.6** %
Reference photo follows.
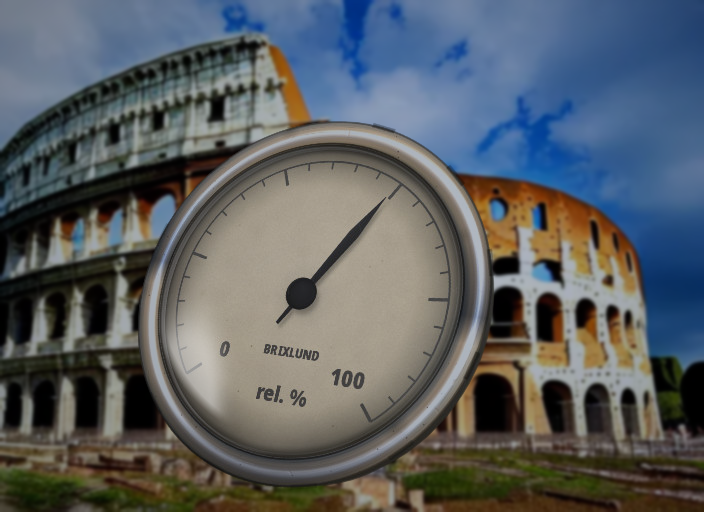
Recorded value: **60** %
